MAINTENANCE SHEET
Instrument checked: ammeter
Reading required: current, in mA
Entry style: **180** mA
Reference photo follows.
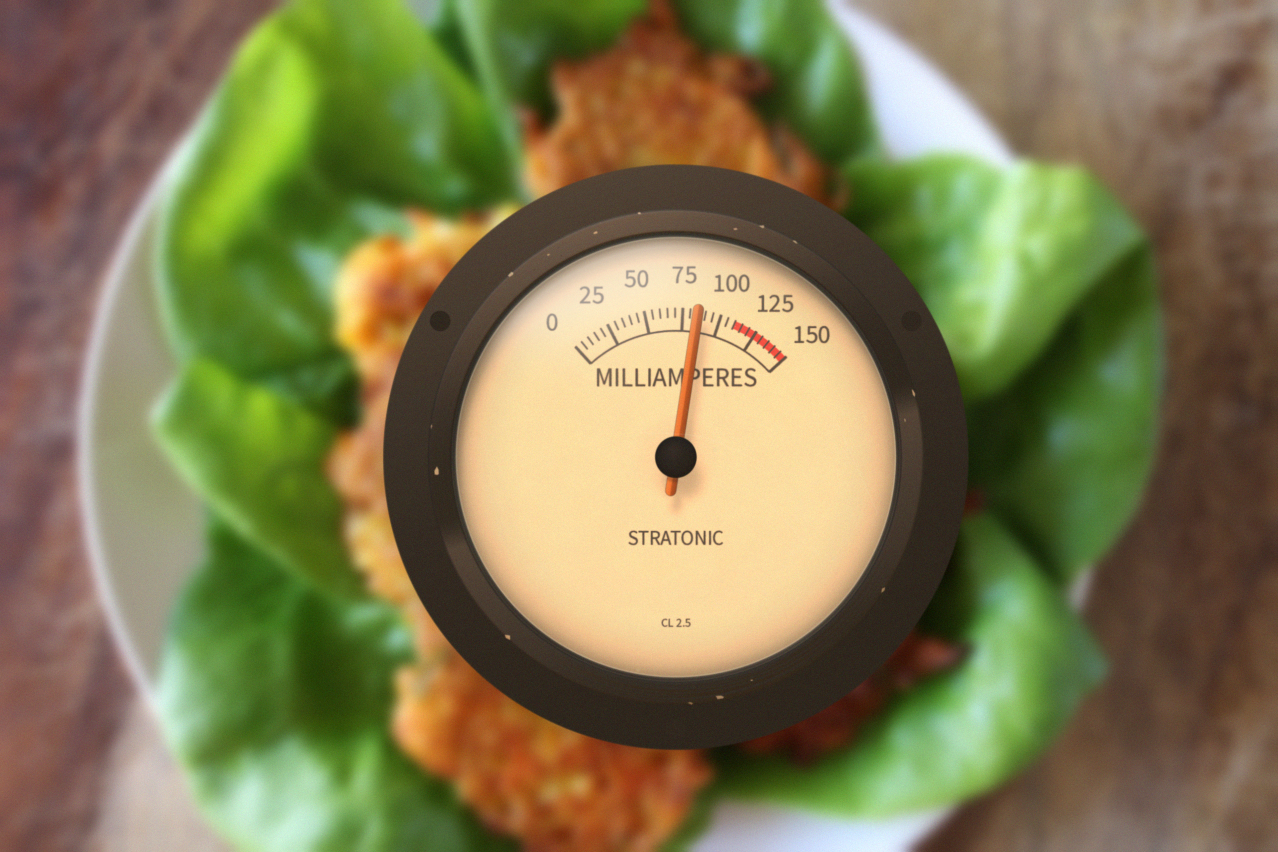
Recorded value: **85** mA
